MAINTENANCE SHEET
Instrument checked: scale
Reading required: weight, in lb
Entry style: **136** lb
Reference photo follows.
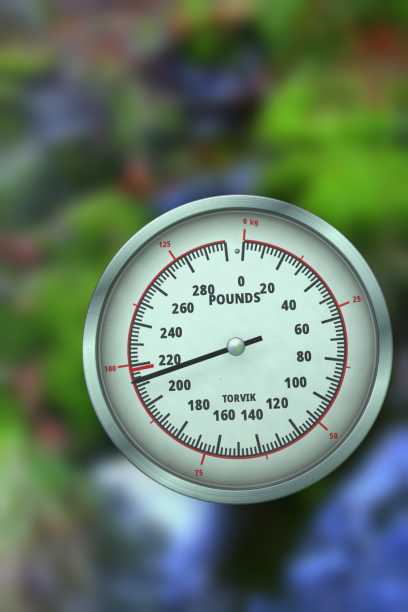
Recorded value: **212** lb
